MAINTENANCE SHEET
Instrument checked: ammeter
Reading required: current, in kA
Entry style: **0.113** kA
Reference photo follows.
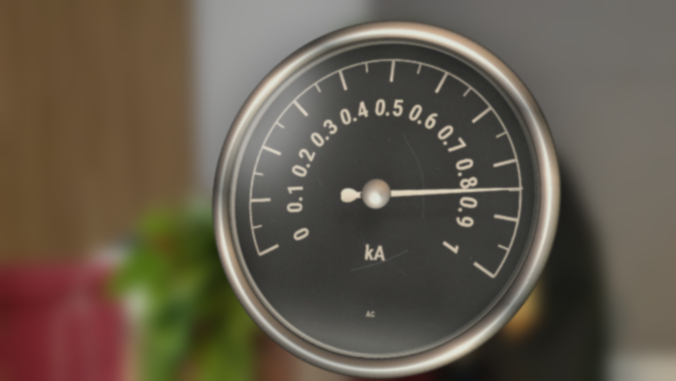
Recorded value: **0.85** kA
